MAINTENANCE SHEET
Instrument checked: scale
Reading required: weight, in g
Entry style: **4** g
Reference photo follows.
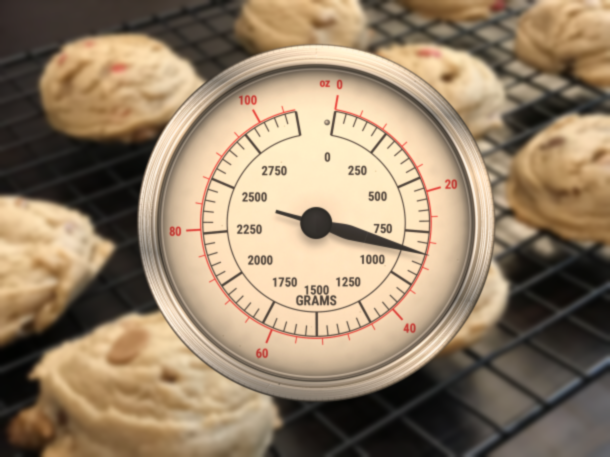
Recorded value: **850** g
